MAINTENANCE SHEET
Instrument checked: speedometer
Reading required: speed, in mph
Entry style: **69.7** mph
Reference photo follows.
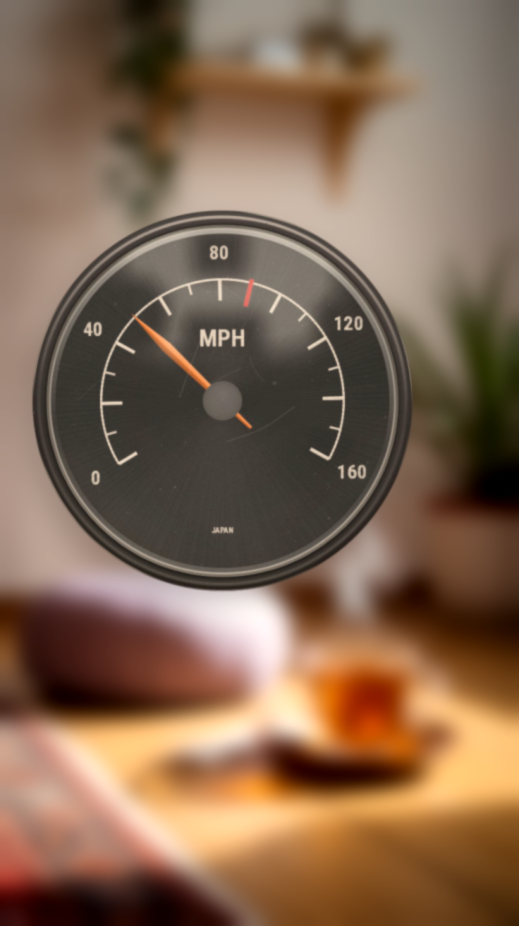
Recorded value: **50** mph
